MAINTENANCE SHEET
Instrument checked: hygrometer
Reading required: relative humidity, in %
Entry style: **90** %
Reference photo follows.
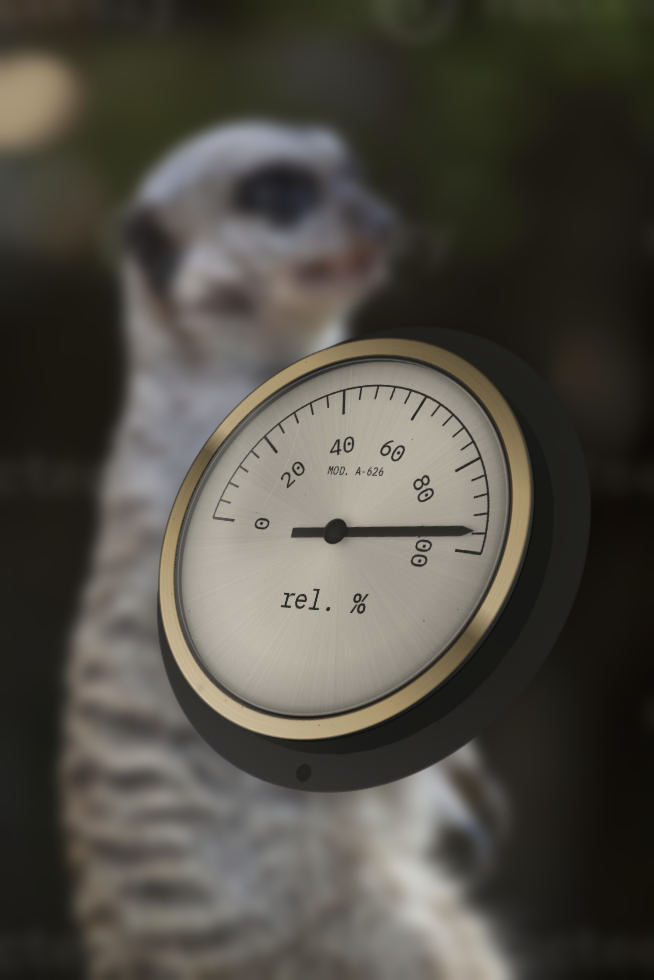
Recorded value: **96** %
